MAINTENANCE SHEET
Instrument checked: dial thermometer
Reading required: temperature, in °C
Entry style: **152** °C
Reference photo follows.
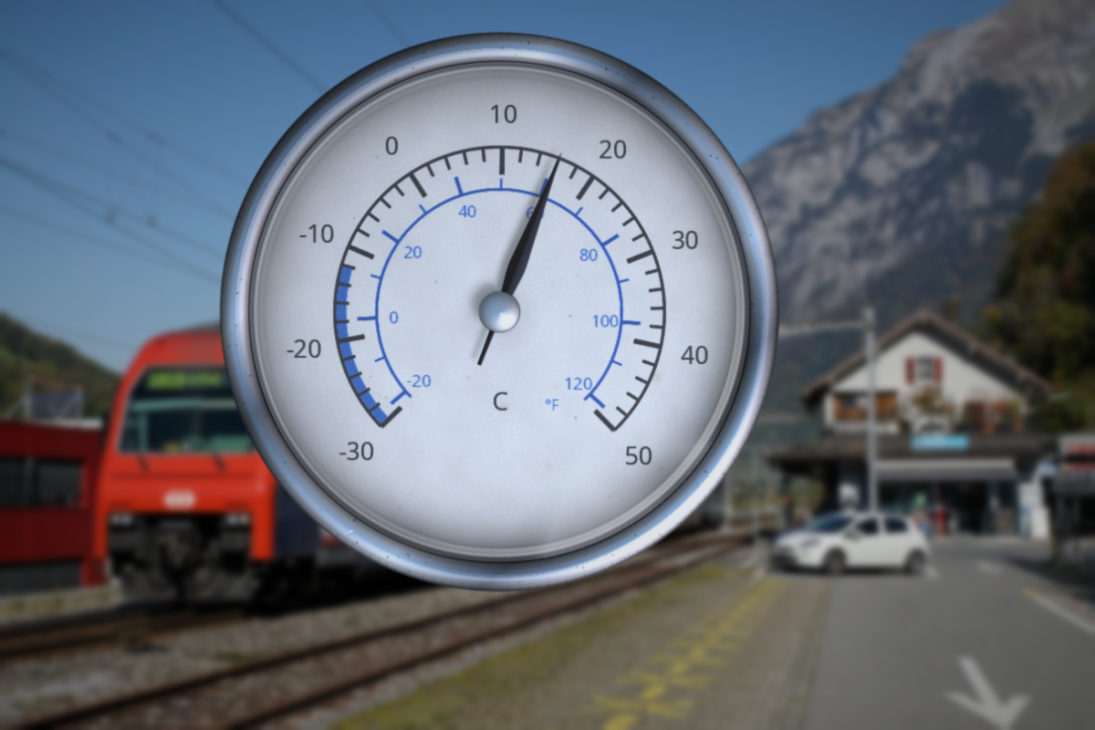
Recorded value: **16** °C
